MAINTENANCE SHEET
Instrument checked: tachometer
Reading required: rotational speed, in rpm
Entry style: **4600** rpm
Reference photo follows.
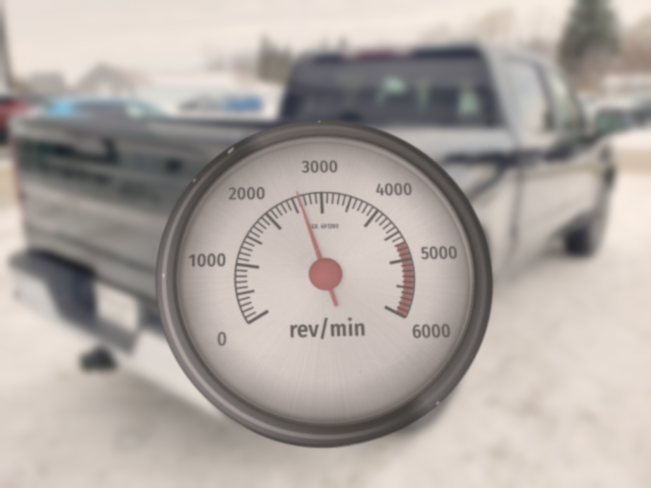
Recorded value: **2600** rpm
